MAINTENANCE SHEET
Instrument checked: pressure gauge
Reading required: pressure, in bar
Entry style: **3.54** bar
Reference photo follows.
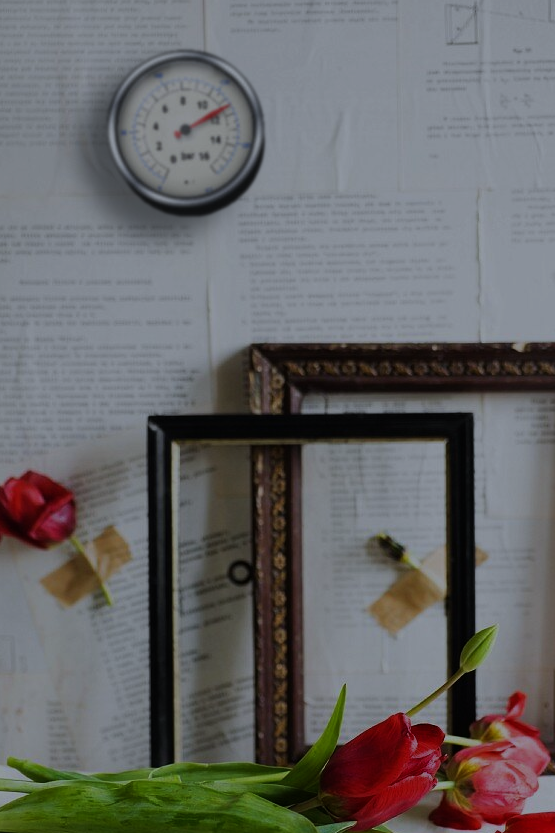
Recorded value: **11.5** bar
